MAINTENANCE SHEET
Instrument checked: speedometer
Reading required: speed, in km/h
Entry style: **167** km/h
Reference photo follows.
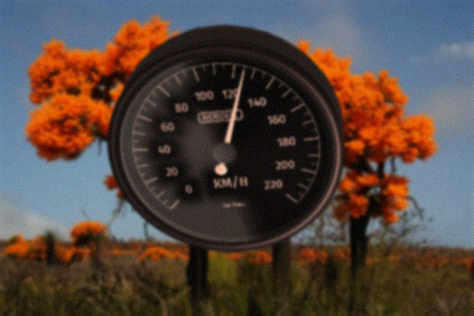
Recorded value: **125** km/h
